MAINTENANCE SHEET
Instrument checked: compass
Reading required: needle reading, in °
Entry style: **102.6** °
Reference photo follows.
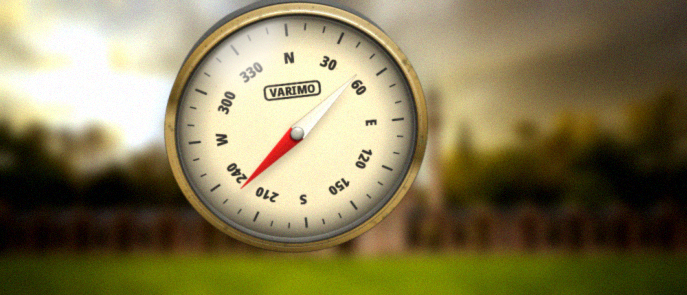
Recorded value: **230** °
